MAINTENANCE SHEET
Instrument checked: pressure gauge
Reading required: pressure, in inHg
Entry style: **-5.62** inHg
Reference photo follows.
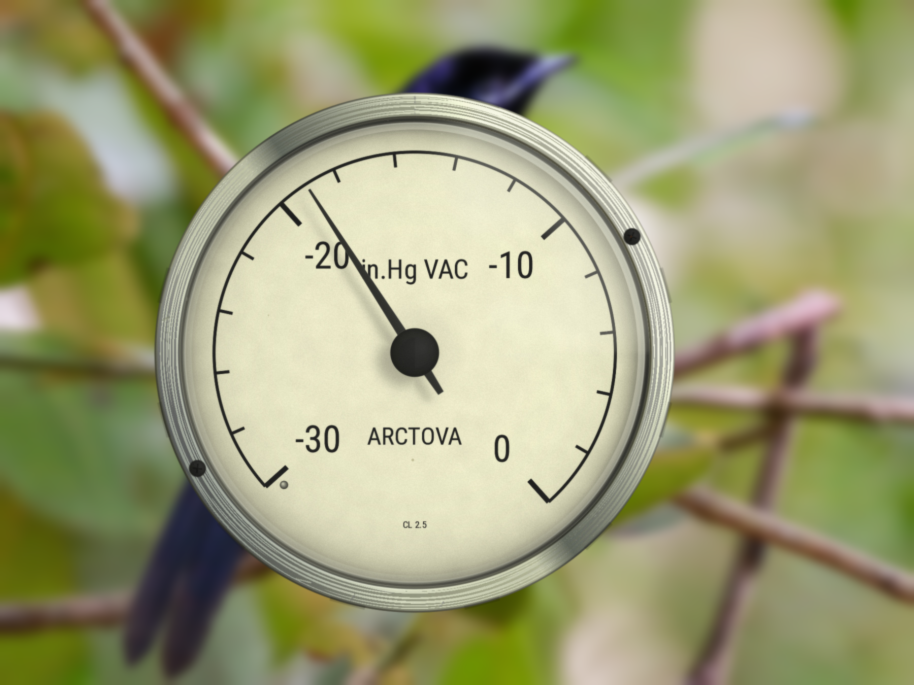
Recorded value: **-19** inHg
